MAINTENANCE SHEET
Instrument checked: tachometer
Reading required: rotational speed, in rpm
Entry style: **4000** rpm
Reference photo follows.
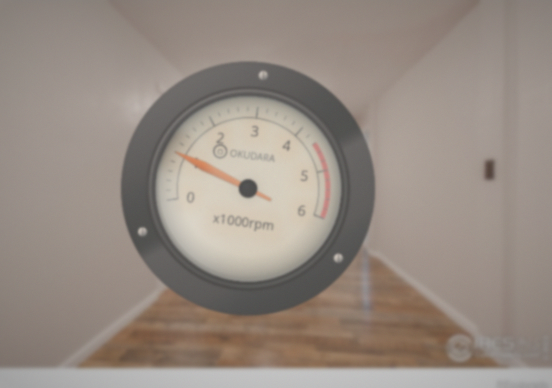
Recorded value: **1000** rpm
